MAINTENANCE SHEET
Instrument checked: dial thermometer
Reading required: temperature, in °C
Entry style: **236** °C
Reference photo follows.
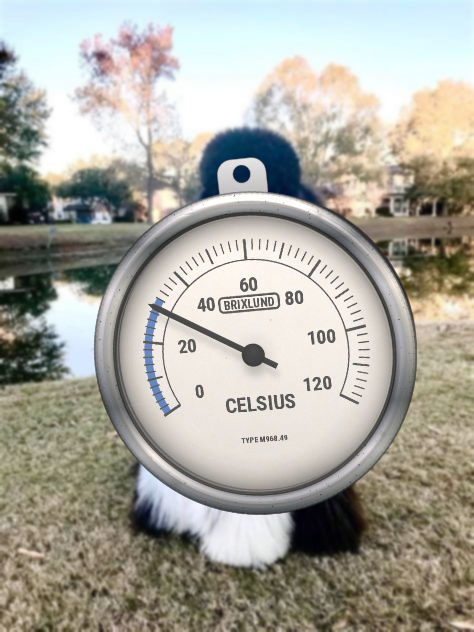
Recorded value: **30** °C
